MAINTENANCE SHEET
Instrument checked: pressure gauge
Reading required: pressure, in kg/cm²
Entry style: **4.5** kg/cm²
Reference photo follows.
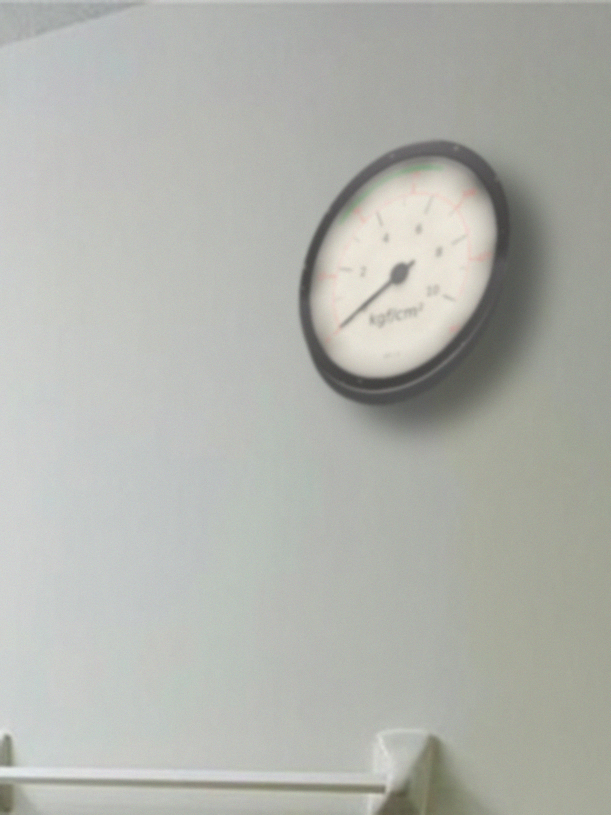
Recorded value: **0** kg/cm²
